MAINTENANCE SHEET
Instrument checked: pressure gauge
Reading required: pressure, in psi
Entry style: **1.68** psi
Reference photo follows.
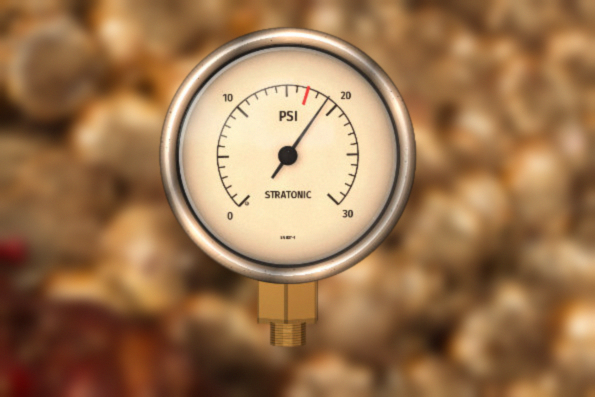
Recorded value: **19** psi
